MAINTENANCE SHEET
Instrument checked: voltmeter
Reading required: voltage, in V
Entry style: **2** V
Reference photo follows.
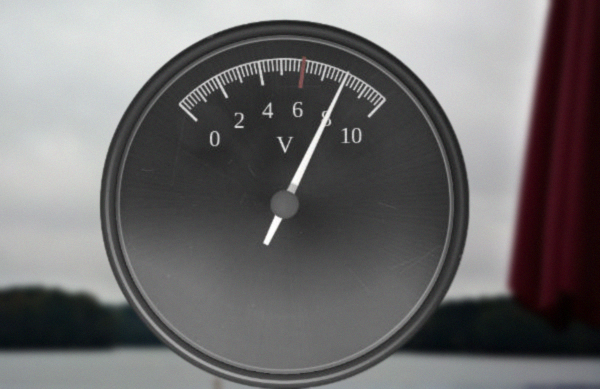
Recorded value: **8** V
